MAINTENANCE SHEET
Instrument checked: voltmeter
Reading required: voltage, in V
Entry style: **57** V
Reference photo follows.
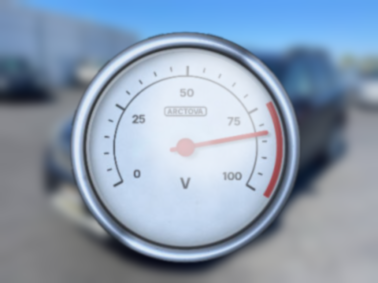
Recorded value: **82.5** V
